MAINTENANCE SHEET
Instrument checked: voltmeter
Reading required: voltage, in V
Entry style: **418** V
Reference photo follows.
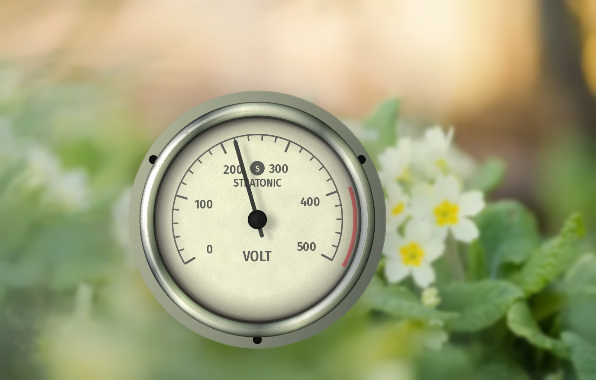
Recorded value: **220** V
